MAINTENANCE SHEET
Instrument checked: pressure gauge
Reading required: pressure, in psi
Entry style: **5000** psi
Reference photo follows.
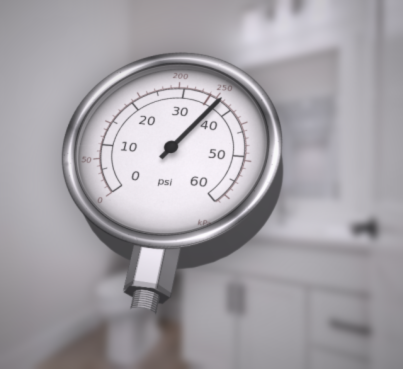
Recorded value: **37.5** psi
